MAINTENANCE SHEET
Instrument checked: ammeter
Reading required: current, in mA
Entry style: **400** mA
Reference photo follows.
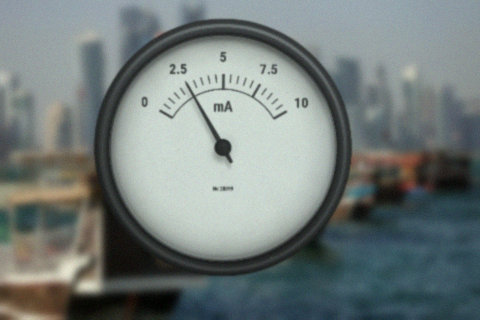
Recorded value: **2.5** mA
